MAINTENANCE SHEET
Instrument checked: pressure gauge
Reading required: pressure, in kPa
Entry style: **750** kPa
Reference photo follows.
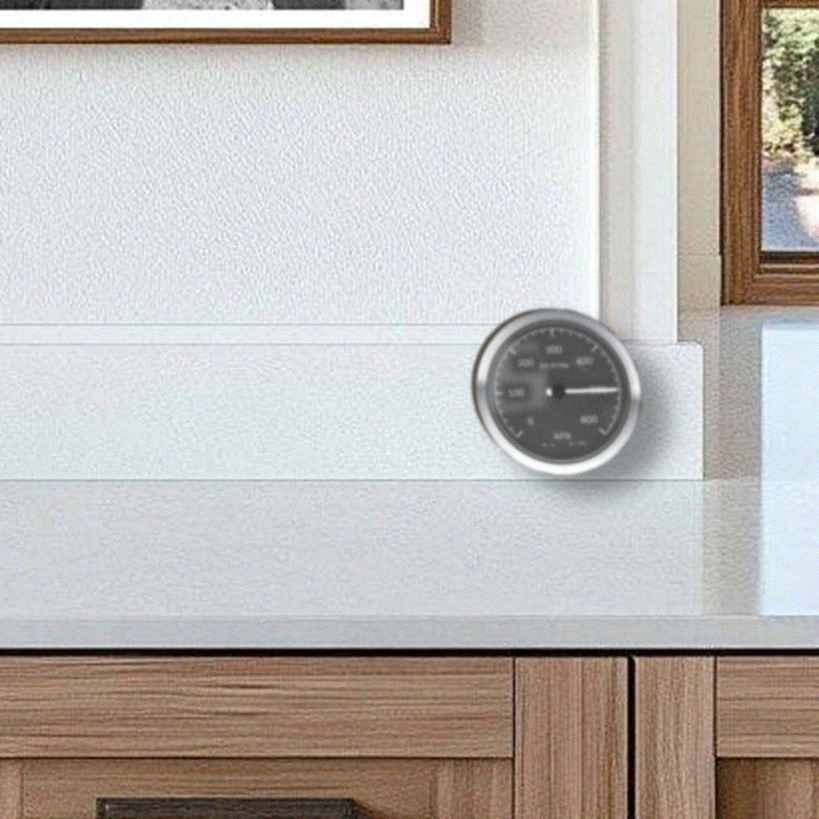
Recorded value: **500** kPa
